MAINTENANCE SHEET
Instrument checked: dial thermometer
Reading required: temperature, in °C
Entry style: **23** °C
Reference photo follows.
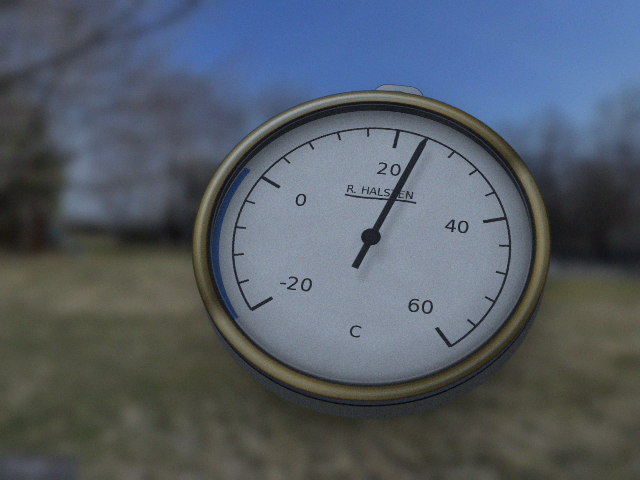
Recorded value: **24** °C
